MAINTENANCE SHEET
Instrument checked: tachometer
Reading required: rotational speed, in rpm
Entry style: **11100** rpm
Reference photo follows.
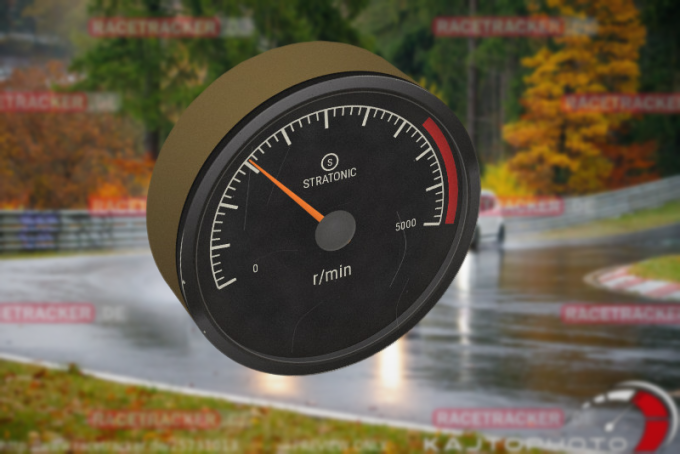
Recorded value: **1550** rpm
